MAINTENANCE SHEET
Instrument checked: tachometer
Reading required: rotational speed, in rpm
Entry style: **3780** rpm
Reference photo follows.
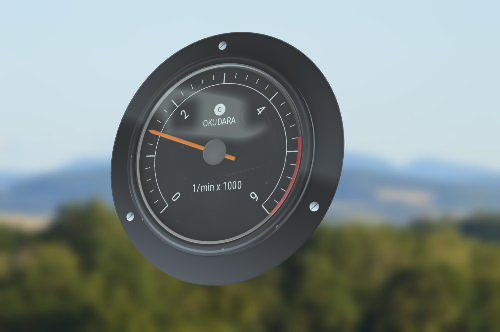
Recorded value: **1400** rpm
